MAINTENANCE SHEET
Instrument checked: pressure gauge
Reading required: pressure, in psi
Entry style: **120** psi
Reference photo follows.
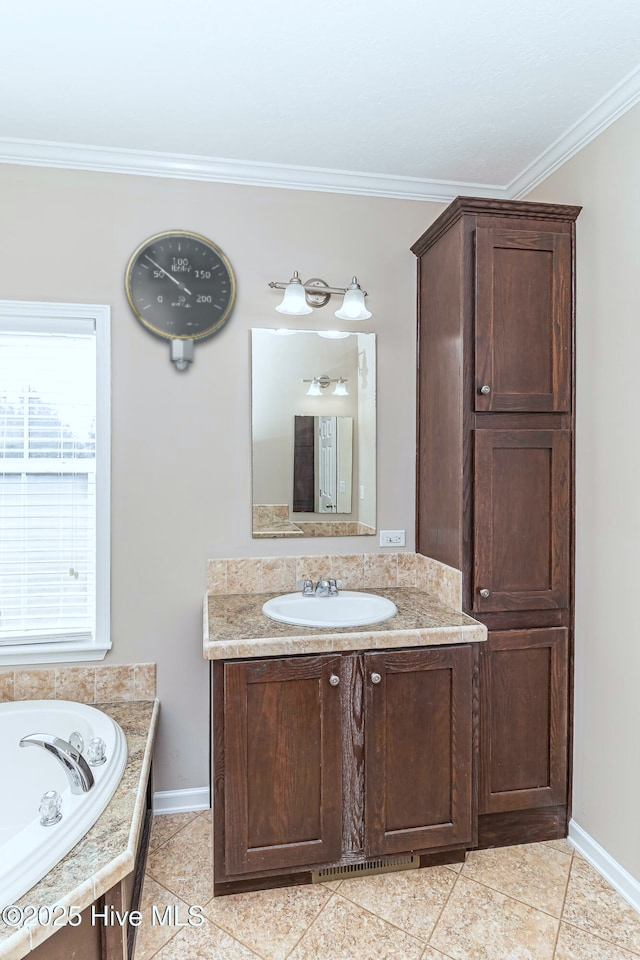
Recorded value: **60** psi
